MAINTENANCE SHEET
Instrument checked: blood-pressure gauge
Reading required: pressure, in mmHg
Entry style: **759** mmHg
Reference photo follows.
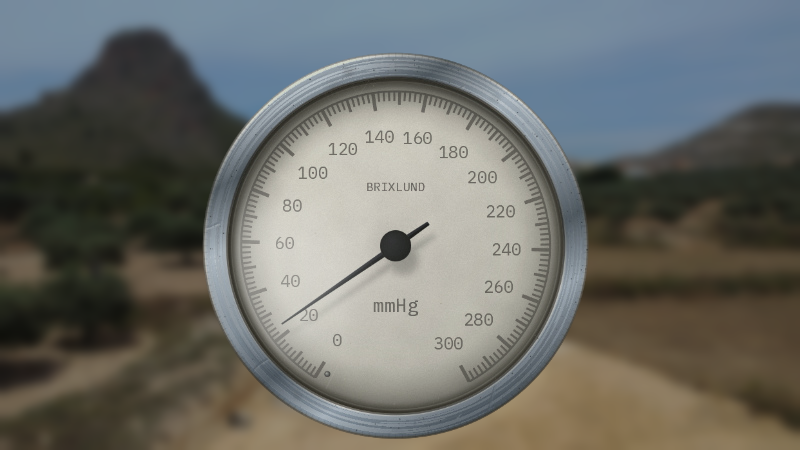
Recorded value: **24** mmHg
